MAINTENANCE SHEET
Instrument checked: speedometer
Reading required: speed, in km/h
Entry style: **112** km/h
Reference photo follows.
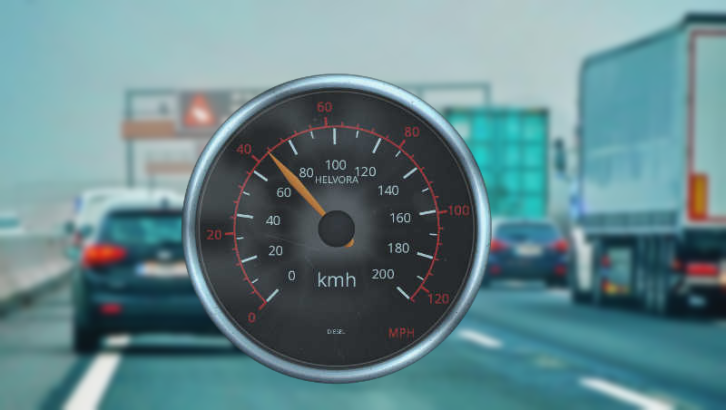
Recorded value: **70** km/h
